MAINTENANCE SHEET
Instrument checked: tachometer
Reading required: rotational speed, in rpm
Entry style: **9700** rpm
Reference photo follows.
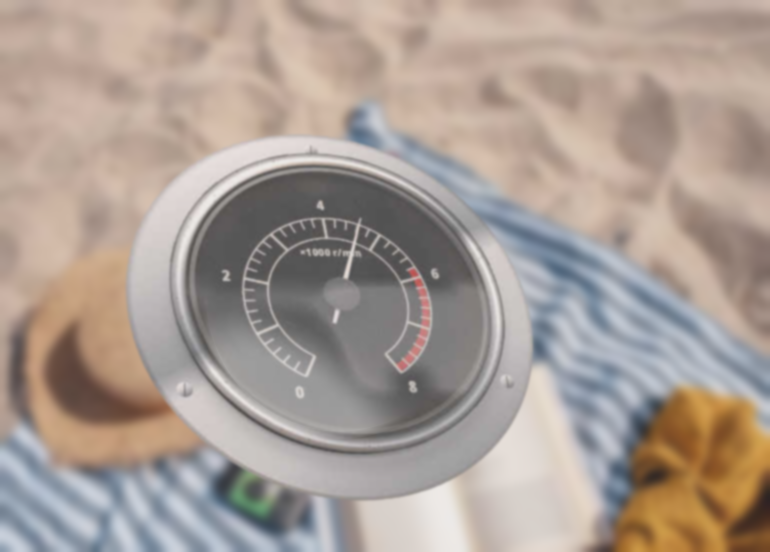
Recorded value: **4600** rpm
